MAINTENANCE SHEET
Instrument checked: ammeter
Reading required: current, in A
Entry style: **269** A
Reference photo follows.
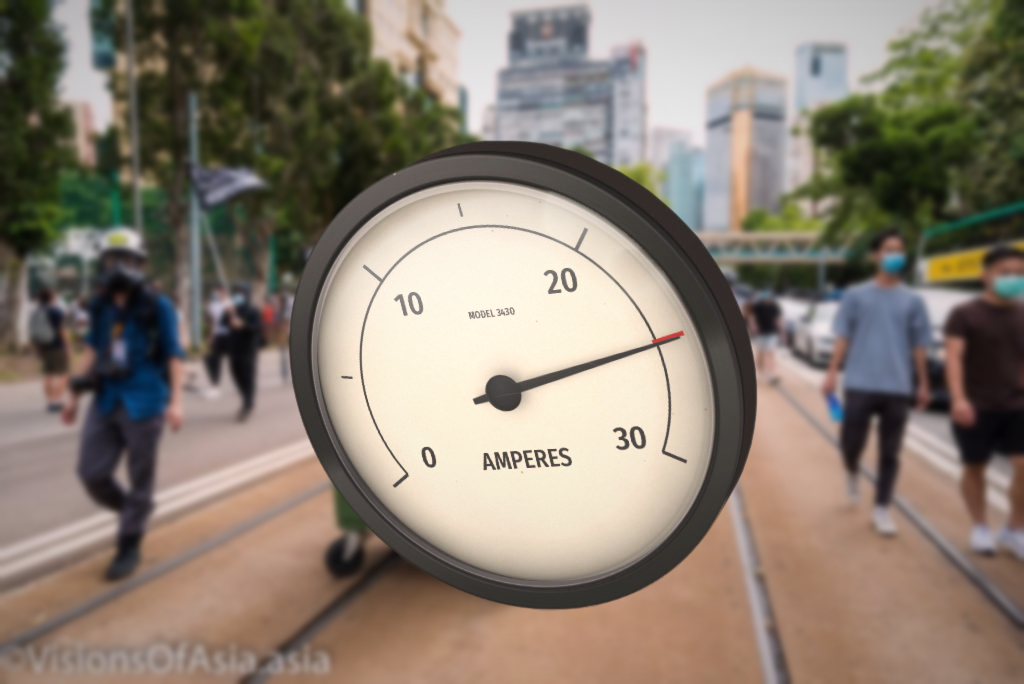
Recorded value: **25** A
